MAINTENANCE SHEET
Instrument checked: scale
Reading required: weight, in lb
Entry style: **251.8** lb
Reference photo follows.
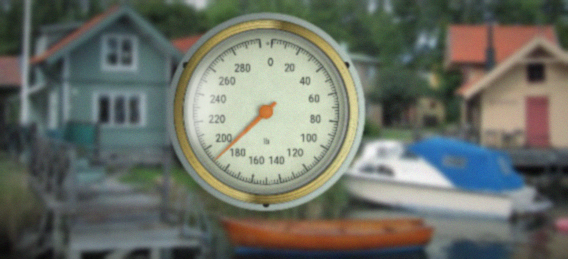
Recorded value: **190** lb
